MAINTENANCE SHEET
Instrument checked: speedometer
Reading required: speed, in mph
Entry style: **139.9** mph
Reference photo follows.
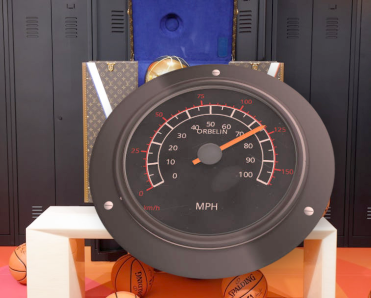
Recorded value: **75** mph
